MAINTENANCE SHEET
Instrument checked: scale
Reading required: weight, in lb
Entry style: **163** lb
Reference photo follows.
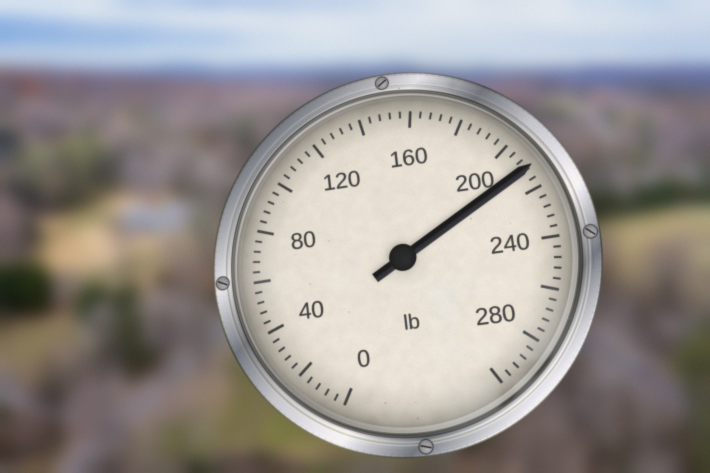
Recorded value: **212** lb
